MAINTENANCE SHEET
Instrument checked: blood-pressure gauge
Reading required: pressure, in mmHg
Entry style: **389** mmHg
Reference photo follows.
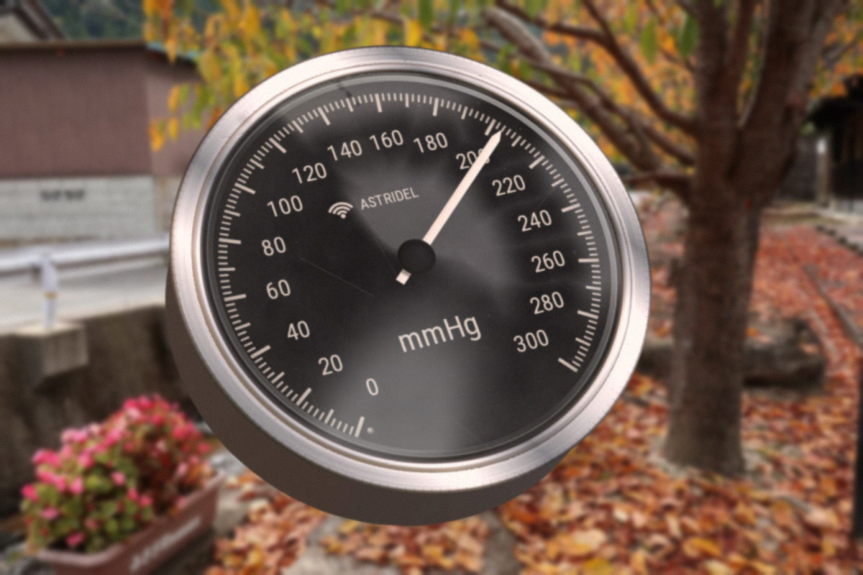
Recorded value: **204** mmHg
